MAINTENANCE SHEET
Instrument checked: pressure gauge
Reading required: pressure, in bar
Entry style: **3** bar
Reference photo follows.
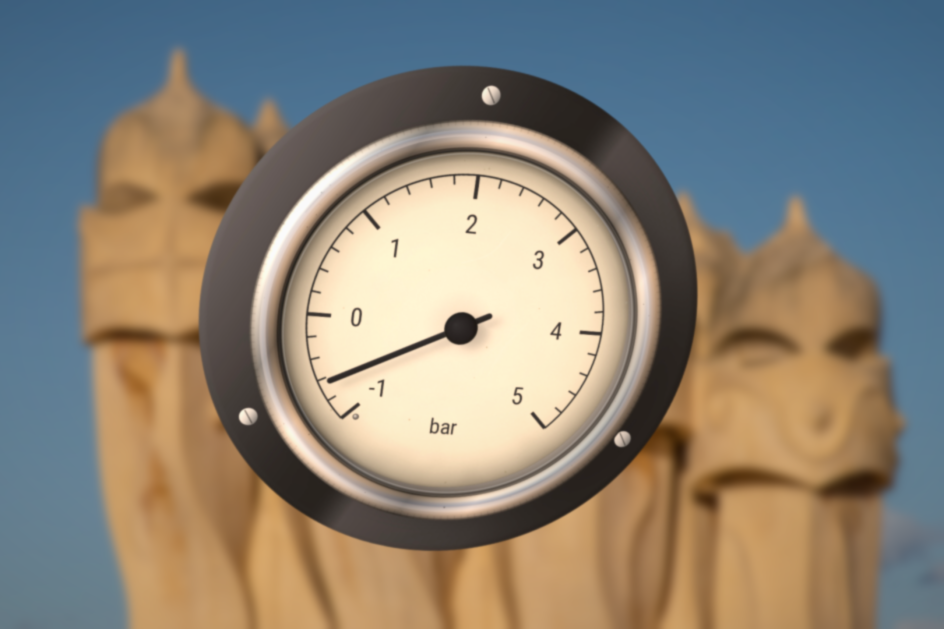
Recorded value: **-0.6** bar
